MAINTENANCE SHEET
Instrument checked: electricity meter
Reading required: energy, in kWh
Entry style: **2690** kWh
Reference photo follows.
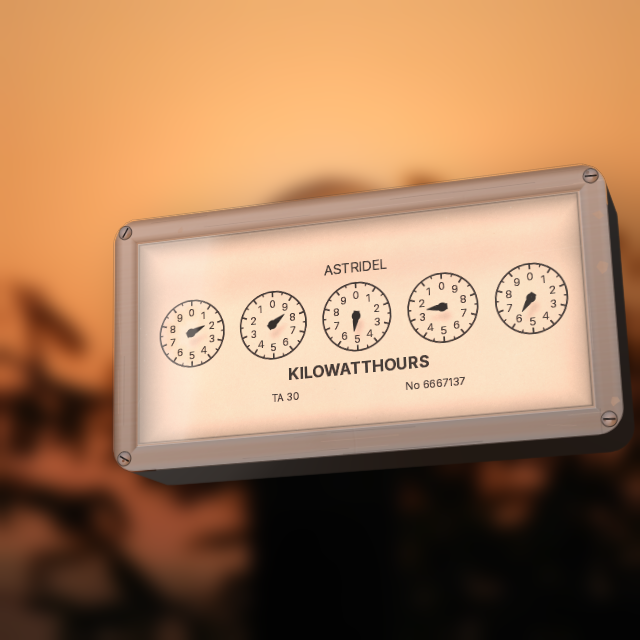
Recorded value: **18526** kWh
